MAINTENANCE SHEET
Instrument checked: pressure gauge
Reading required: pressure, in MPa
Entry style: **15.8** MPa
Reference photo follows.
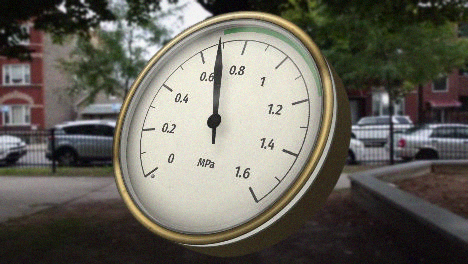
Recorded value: **0.7** MPa
